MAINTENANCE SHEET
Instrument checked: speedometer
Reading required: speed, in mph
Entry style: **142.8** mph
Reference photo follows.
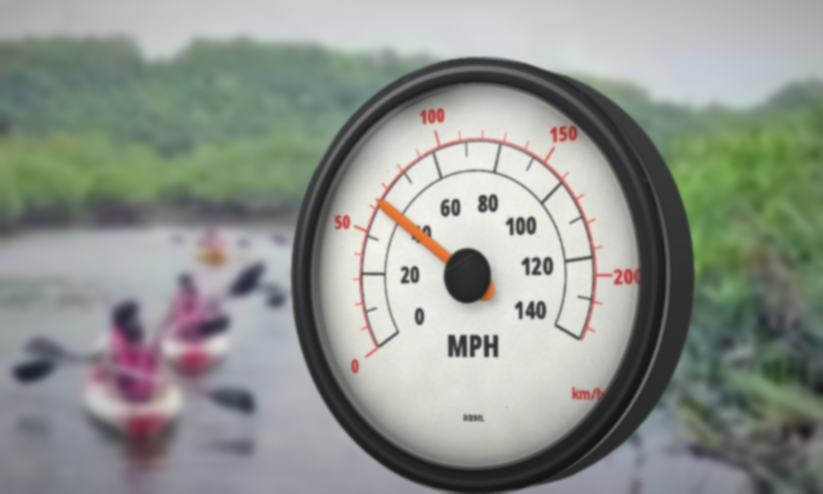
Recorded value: **40** mph
